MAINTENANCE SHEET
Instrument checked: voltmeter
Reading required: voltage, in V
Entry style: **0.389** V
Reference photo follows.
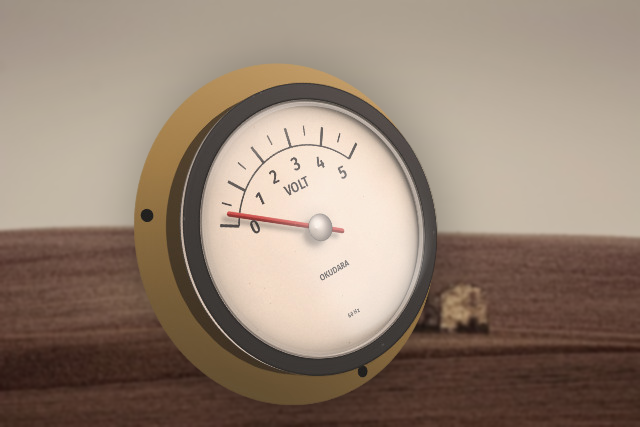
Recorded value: **0.25** V
